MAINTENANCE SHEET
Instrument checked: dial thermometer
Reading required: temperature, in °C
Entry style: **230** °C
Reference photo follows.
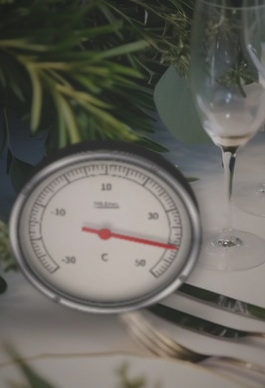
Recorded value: **40** °C
